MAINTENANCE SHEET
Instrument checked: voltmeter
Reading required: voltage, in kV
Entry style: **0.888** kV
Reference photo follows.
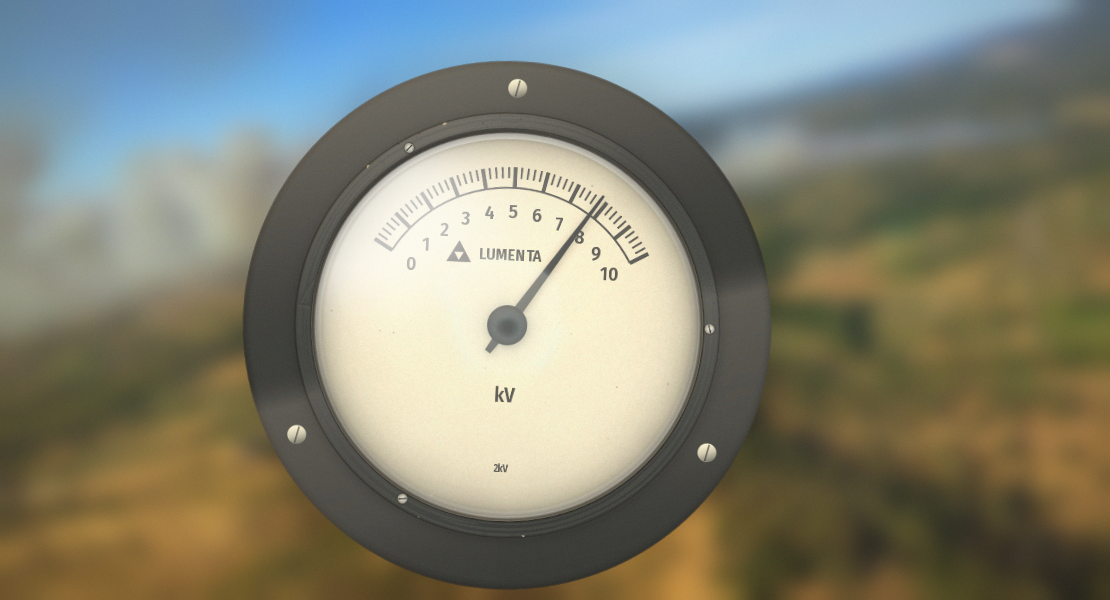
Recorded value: **7.8** kV
